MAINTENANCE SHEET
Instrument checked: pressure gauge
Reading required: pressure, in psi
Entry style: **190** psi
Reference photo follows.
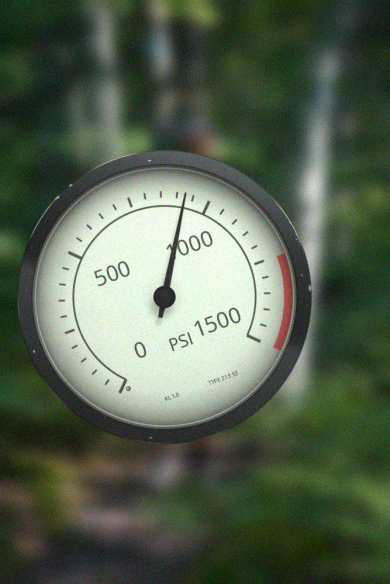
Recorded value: **925** psi
